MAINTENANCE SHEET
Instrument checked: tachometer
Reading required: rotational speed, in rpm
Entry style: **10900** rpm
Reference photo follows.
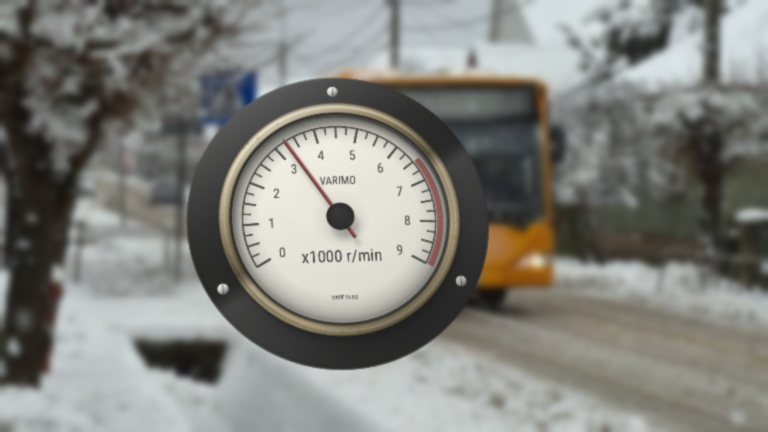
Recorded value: **3250** rpm
